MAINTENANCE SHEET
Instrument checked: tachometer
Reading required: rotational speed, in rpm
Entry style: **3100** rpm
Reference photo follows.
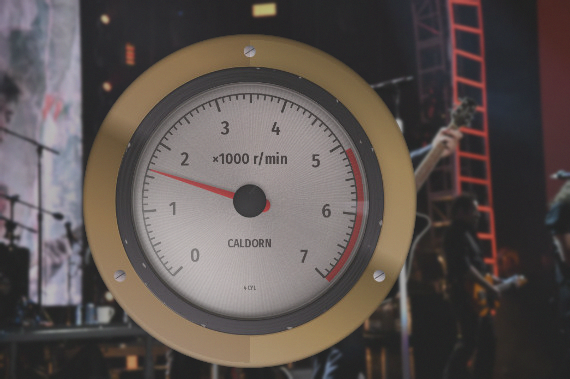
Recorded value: **1600** rpm
